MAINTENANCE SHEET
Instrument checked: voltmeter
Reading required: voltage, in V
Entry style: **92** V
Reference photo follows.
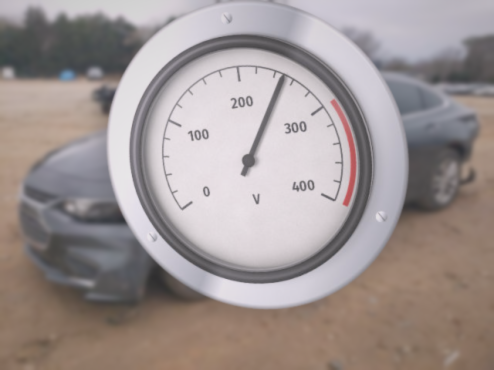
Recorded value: **250** V
